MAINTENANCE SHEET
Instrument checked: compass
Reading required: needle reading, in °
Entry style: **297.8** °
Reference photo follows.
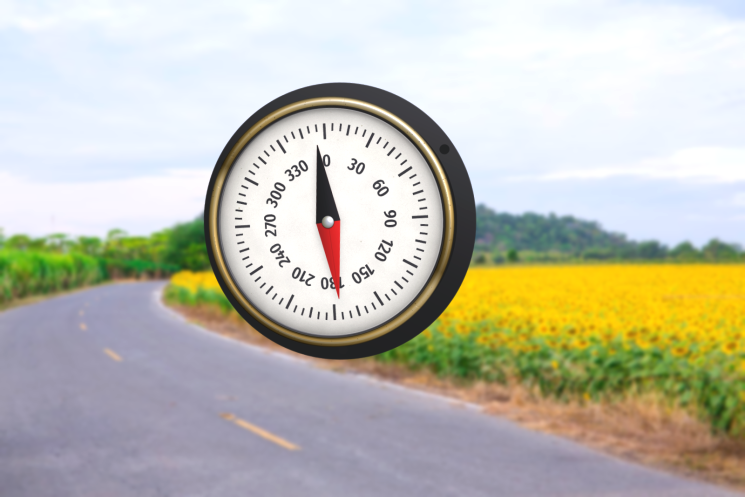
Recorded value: **175** °
